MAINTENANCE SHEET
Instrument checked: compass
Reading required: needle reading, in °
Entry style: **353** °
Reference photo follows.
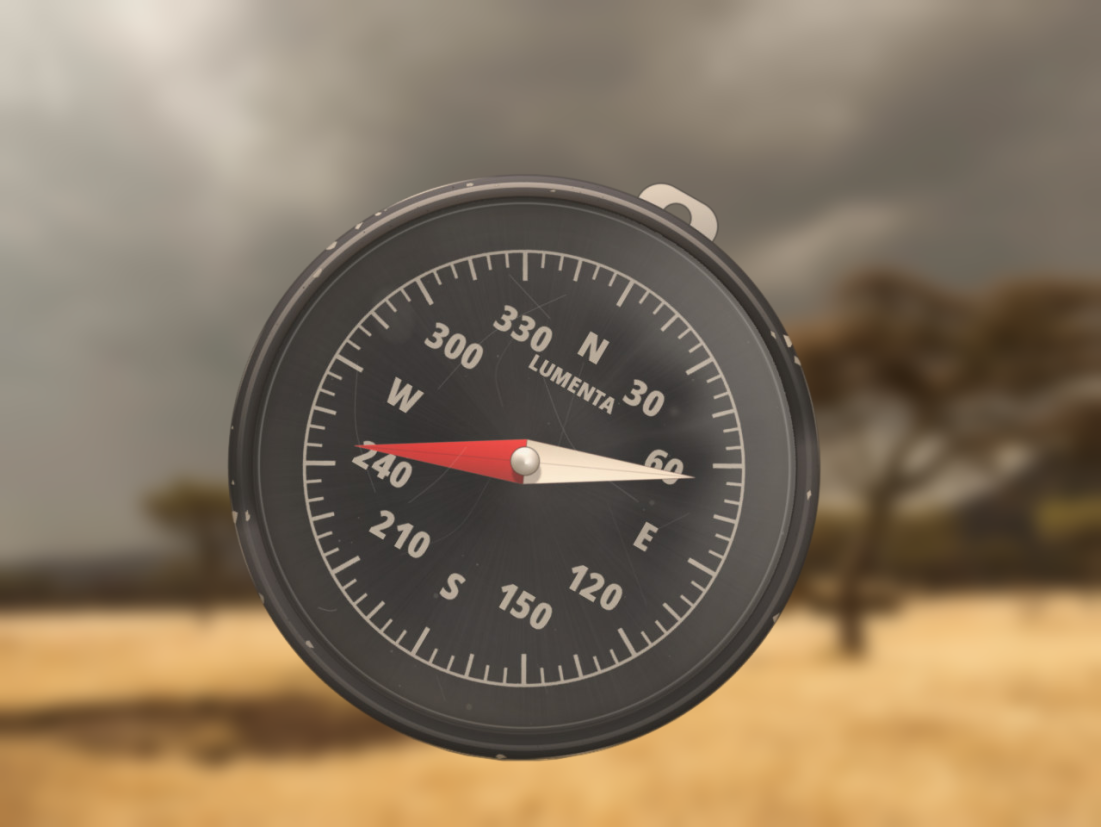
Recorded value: **245** °
